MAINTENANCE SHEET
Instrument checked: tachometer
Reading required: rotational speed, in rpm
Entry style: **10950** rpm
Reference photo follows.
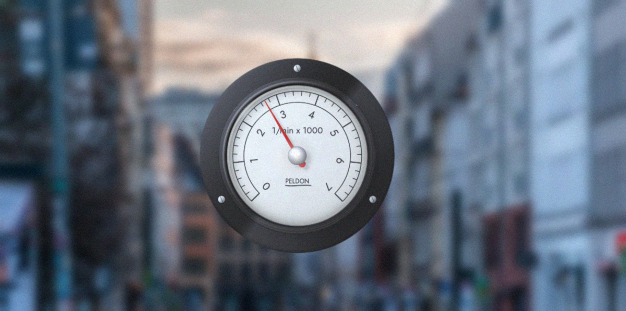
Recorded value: **2700** rpm
